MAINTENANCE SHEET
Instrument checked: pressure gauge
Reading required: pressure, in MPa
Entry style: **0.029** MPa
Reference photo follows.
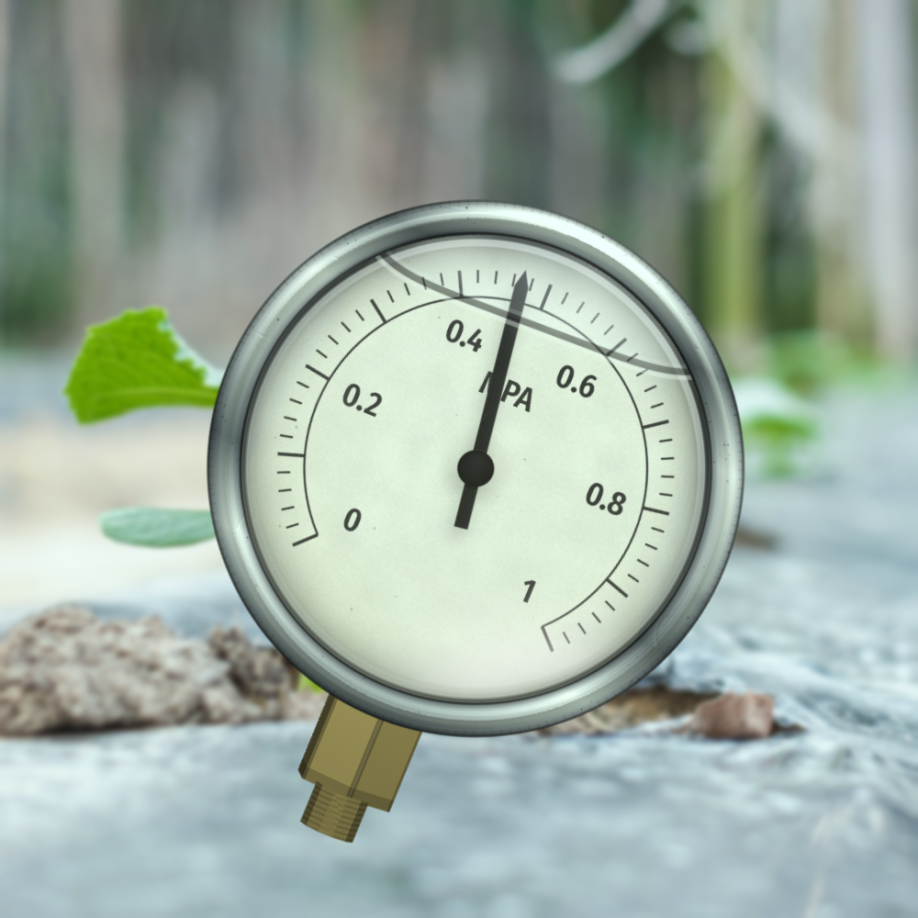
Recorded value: **0.47** MPa
